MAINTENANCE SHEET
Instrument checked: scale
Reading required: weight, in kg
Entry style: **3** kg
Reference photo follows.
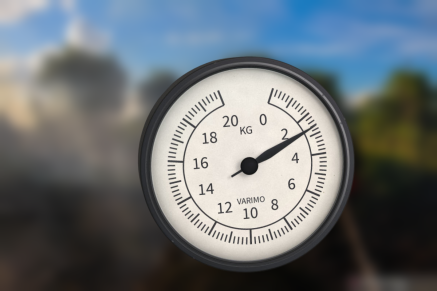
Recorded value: **2.6** kg
